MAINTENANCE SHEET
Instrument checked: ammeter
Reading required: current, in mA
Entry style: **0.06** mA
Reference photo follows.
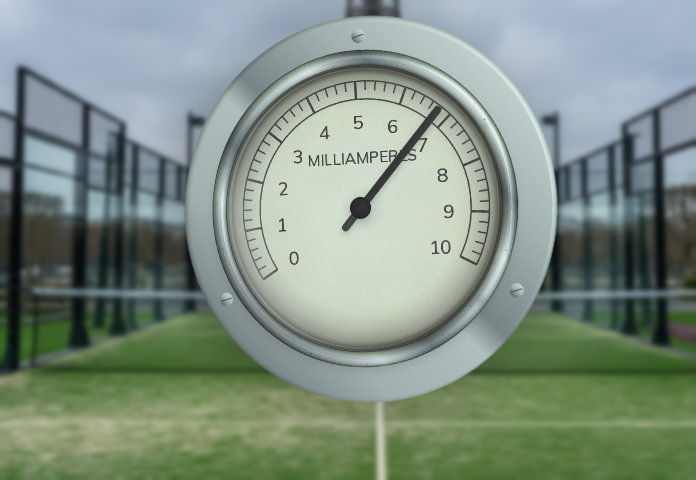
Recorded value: **6.8** mA
